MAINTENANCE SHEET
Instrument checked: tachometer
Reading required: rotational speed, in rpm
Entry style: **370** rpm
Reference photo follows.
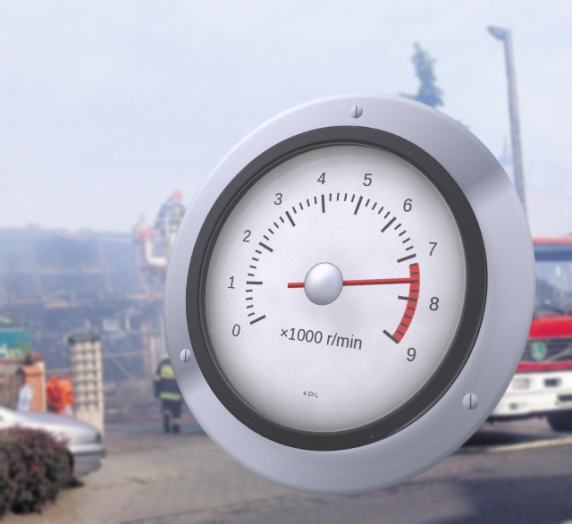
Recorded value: **7600** rpm
